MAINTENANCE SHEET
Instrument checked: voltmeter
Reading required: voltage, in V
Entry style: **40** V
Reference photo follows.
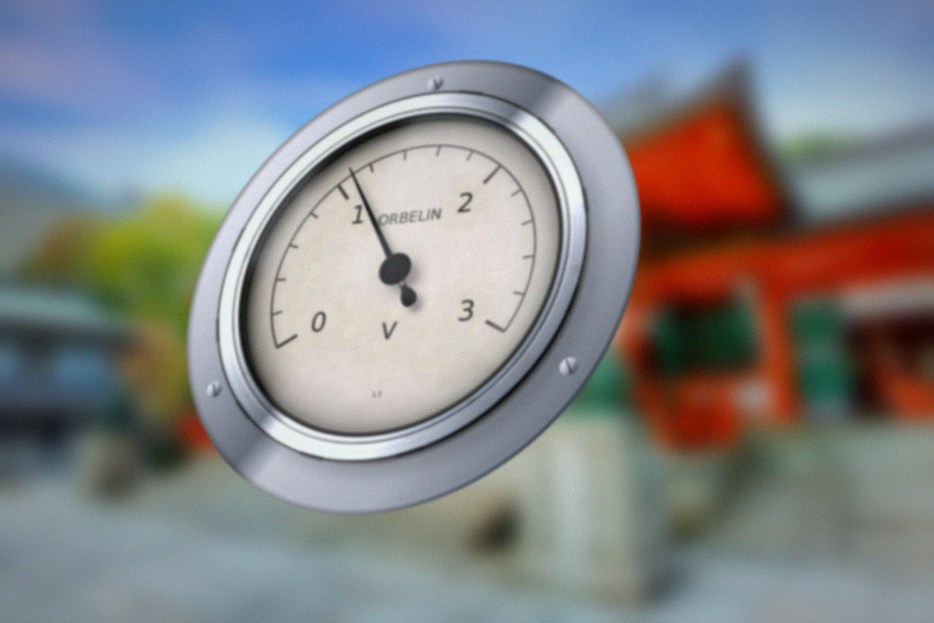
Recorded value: **1.1** V
